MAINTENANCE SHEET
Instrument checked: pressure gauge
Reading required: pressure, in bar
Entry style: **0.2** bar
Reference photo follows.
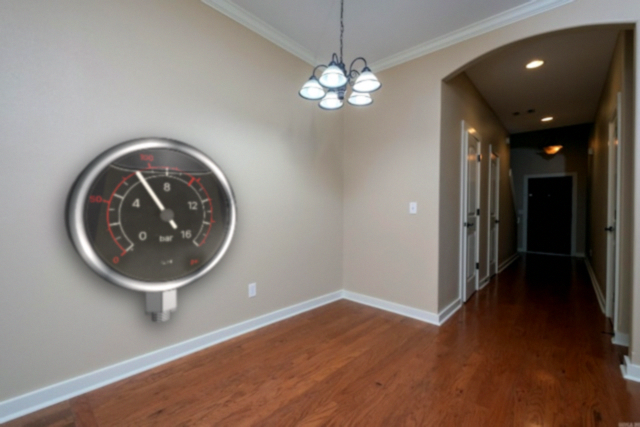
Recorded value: **6** bar
